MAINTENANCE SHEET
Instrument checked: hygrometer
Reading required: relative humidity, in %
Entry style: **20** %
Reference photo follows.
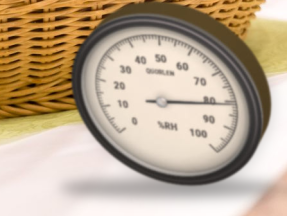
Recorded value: **80** %
